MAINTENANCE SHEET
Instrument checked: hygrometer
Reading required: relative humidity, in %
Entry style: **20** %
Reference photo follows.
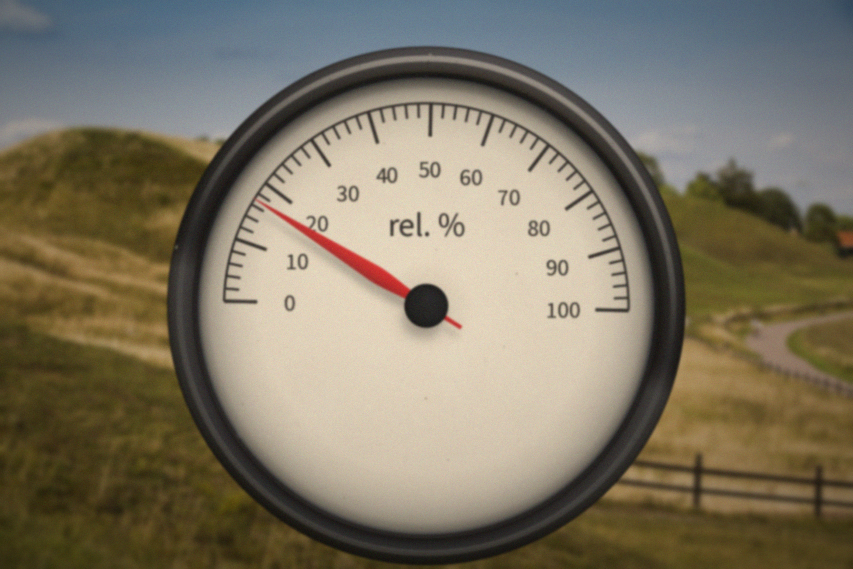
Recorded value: **17** %
